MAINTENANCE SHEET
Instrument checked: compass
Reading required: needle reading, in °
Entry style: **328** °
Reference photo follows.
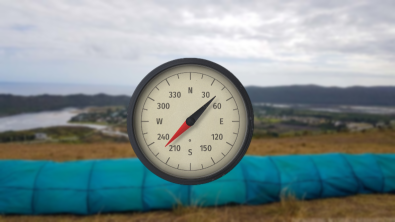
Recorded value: **225** °
